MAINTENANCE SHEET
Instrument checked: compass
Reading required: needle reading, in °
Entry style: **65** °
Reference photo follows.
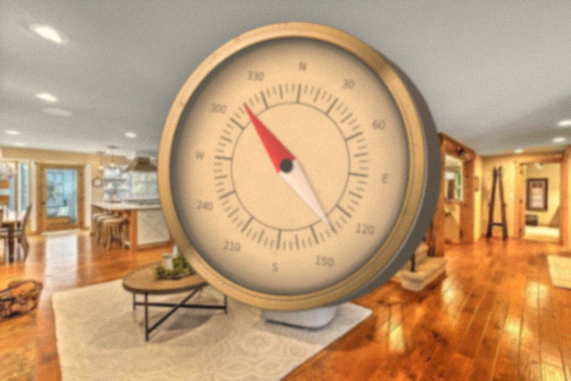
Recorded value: **315** °
